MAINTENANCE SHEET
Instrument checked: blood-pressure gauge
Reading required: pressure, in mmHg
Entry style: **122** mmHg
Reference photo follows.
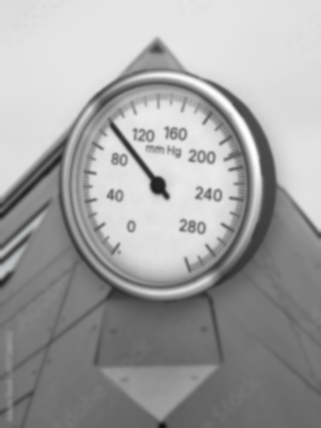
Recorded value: **100** mmHg
